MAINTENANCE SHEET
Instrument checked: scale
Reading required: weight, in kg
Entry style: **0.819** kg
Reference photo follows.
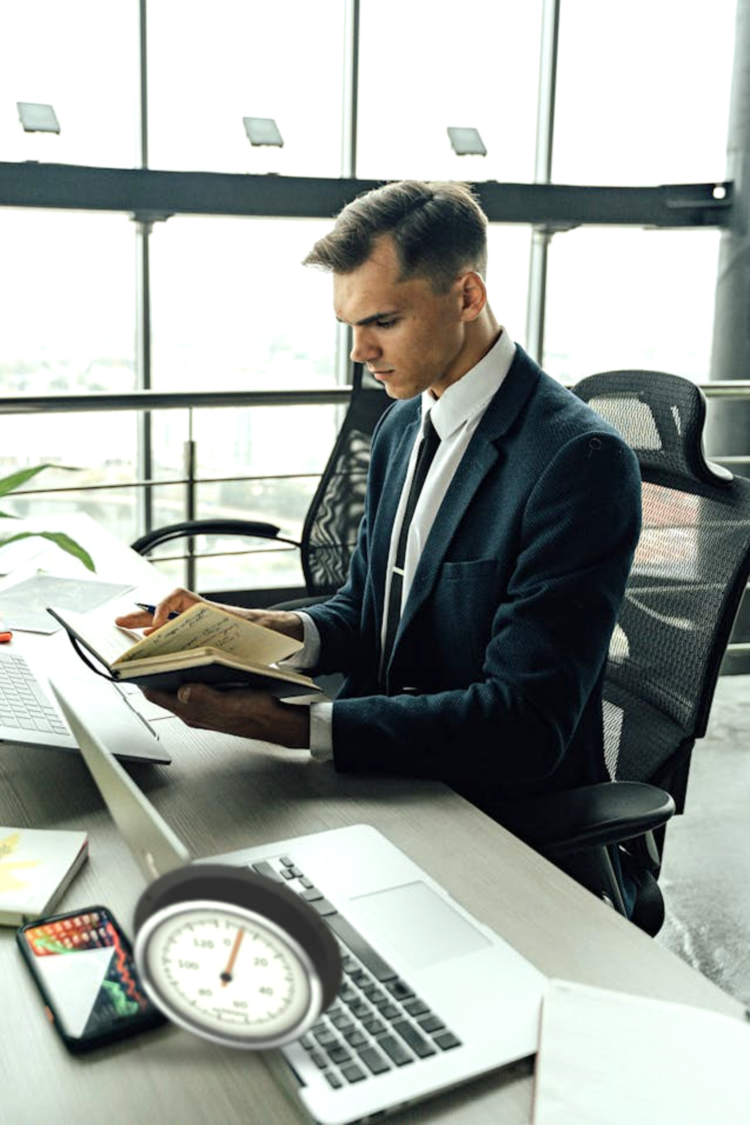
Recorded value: **5** kg
